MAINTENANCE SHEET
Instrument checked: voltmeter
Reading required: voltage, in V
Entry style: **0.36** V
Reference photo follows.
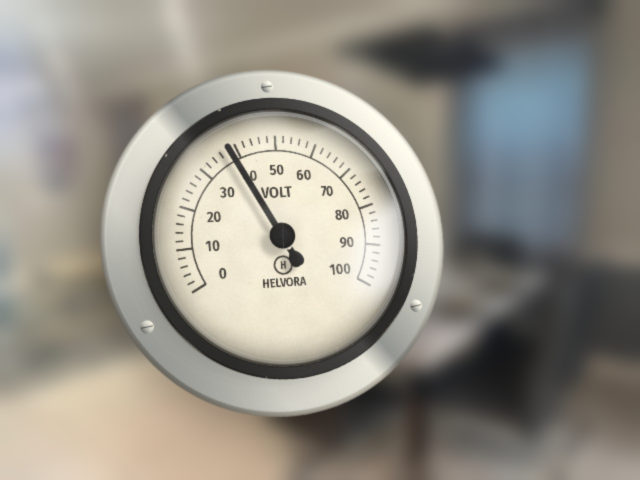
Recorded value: **38** V
